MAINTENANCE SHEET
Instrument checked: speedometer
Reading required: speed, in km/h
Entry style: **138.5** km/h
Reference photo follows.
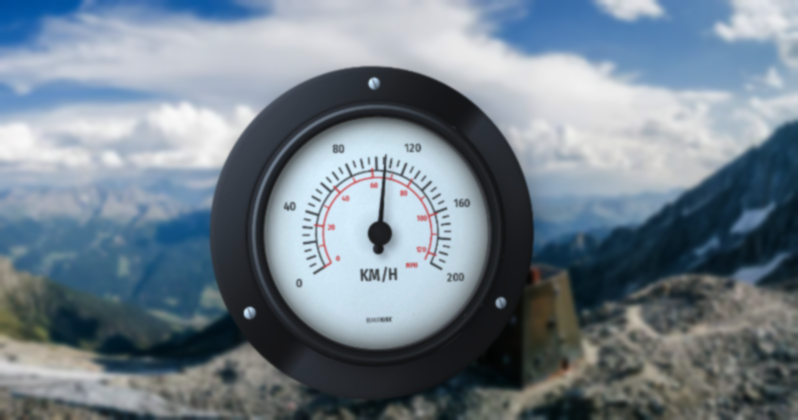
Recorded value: **105** km/h
